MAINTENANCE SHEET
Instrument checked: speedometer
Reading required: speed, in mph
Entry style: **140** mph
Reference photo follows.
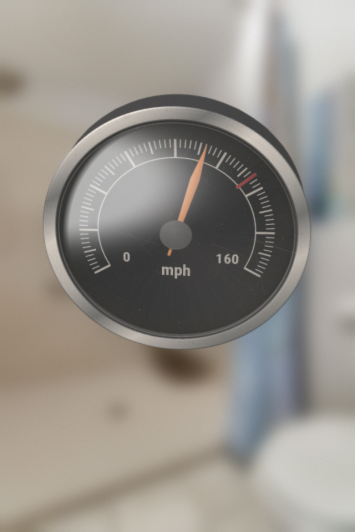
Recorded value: **92** mph
